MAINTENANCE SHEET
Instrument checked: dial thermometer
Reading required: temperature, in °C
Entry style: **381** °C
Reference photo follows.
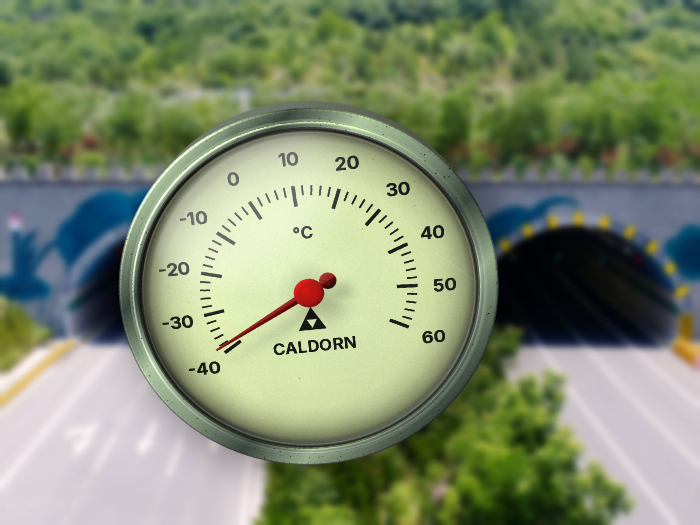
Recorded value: **-38** °C
